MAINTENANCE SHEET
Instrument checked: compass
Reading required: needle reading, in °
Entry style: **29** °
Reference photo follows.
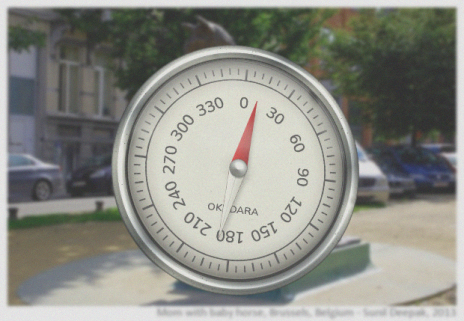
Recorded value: **10** °
